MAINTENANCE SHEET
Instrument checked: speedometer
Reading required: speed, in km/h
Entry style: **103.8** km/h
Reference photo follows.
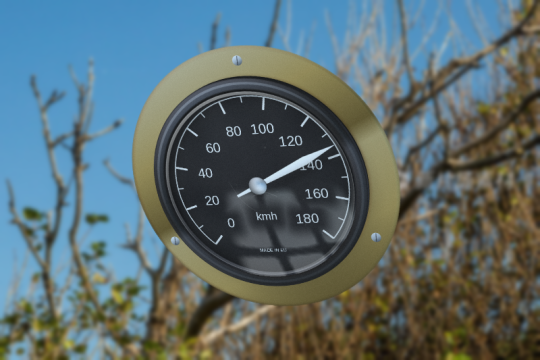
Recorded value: **135** km/h
